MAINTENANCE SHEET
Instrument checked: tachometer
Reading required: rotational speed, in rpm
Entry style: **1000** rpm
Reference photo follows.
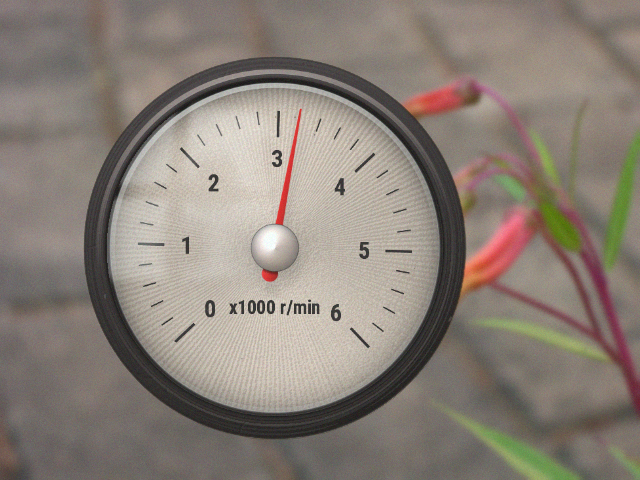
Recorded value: **3200** rpm
